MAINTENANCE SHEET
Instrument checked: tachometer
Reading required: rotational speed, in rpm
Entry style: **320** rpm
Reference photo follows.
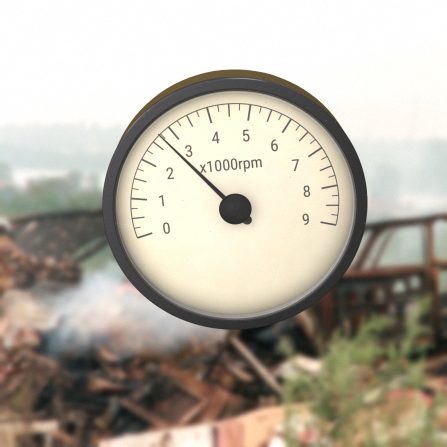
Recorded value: **2750** rpm
